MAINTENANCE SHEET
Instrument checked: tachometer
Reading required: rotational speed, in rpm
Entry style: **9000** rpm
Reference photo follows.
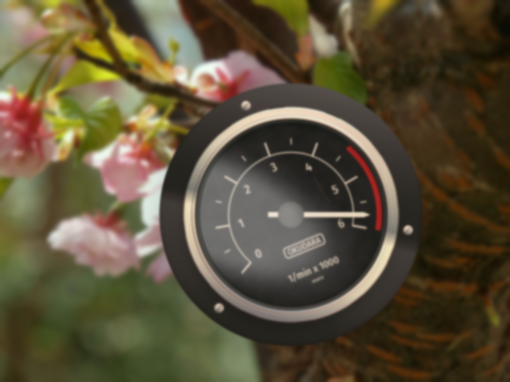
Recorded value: **5750** rpm
